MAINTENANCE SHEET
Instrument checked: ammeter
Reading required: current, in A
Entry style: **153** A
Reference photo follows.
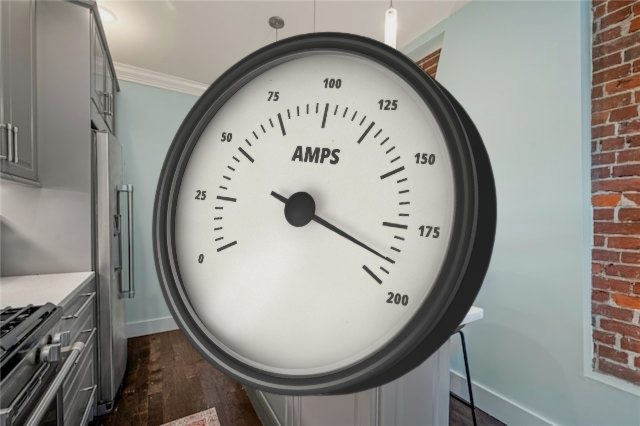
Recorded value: **190** A
